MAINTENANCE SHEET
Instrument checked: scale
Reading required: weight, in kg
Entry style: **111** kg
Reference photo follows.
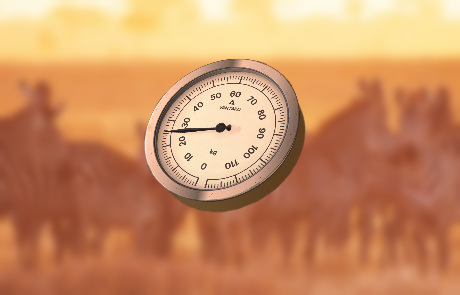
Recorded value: **25** kg
